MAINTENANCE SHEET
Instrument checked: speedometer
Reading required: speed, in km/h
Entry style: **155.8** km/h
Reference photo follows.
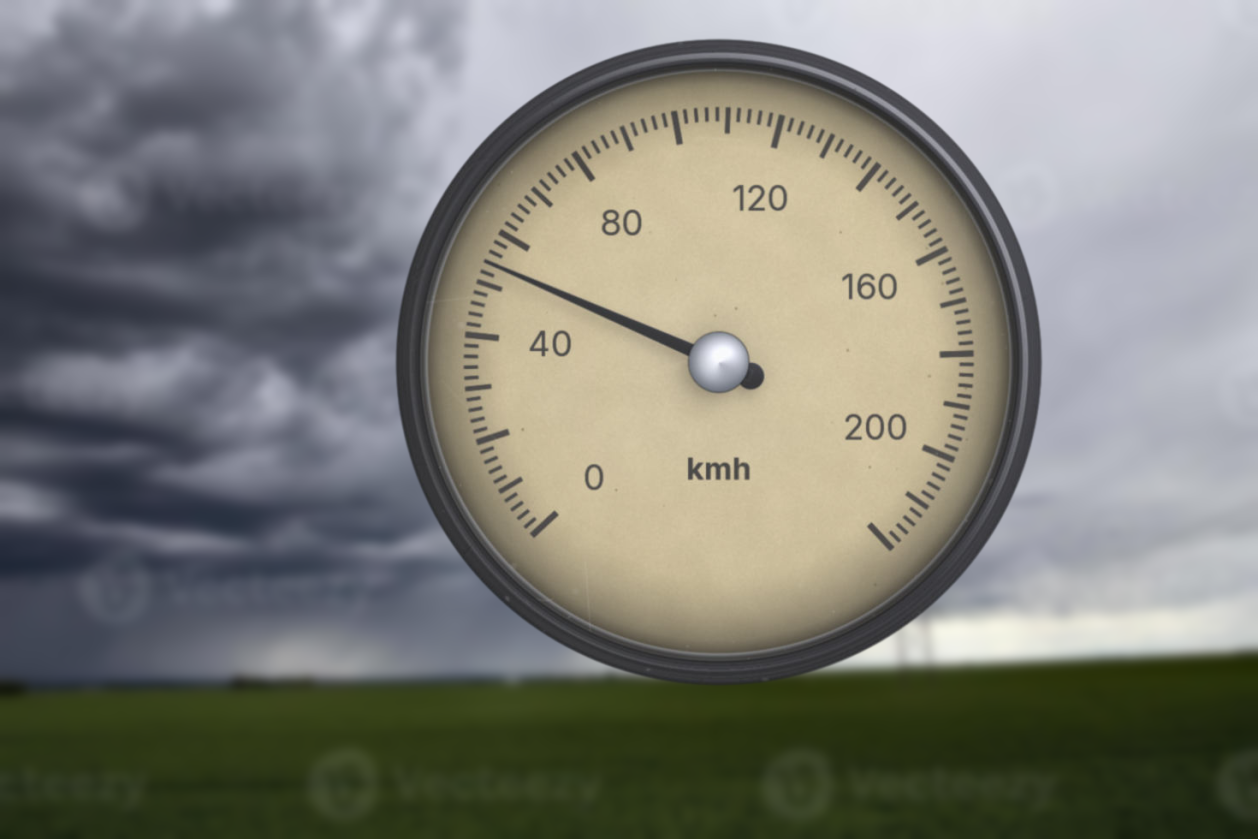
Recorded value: **54** km/h
